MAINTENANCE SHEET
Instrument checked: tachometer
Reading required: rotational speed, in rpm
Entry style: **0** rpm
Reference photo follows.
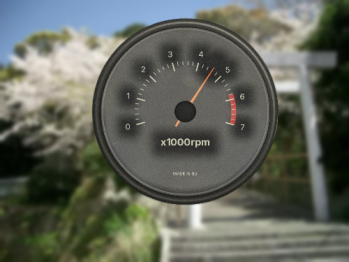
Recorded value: **4600** rpm
